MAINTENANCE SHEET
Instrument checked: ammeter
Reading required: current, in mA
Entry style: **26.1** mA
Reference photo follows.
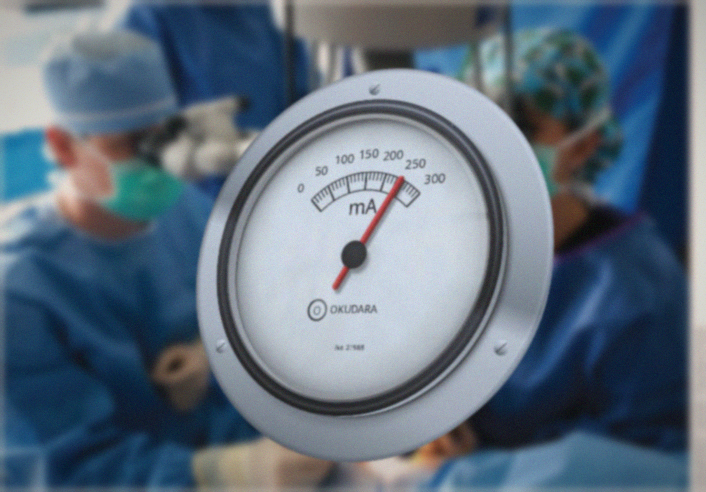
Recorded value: **250** mA
